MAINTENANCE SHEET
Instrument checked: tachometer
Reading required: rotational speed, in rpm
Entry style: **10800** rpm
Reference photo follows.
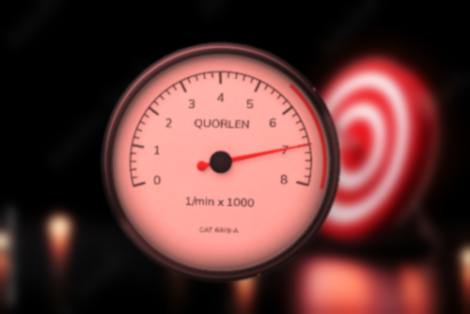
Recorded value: **7000** rpm
